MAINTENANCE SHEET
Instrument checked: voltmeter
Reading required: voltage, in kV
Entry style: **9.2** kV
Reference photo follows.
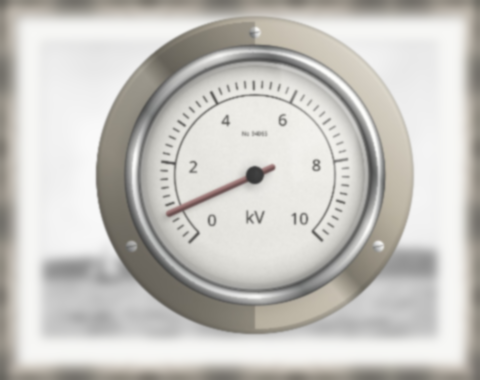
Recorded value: **0.8** kV
